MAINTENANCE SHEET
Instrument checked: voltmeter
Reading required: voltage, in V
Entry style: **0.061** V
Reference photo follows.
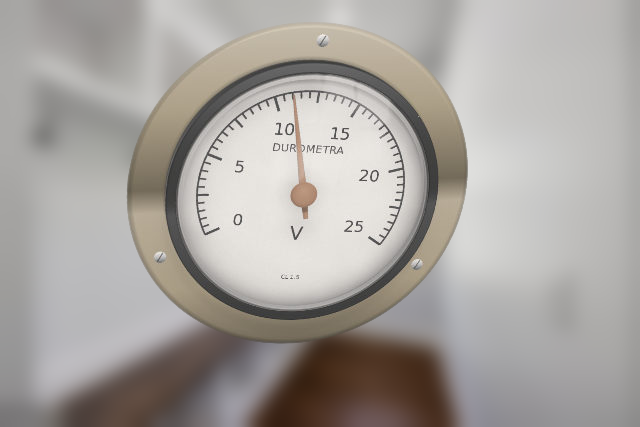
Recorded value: **11** V
